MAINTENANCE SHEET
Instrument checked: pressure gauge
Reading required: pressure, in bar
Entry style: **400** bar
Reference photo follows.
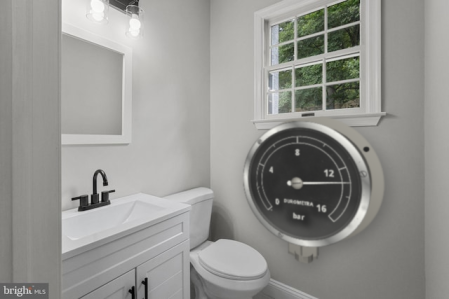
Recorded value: **13** bar
